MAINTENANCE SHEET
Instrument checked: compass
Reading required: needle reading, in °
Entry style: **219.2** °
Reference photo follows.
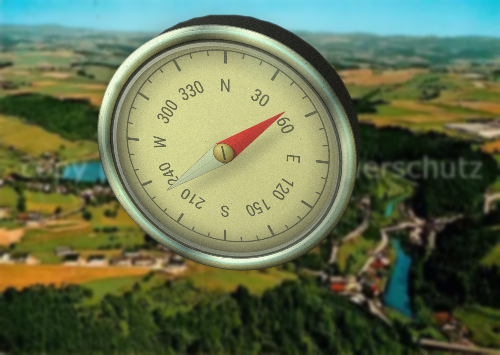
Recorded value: **50** °
